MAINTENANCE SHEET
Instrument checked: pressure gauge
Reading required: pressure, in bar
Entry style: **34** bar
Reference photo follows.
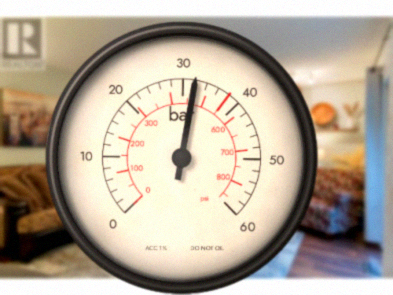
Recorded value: **32** bar
